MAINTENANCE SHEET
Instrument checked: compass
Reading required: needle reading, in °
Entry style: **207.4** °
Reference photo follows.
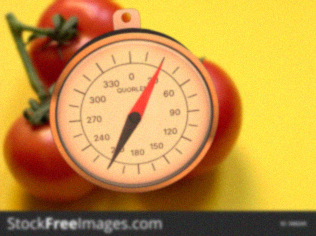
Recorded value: **30** °
